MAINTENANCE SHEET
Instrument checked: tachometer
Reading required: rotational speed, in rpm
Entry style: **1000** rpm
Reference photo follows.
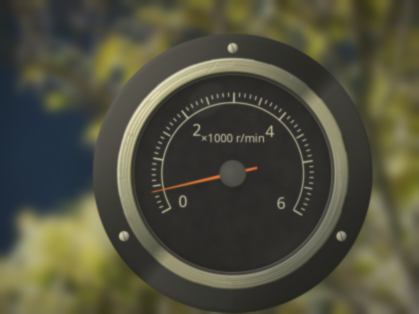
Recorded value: **400** rpm
